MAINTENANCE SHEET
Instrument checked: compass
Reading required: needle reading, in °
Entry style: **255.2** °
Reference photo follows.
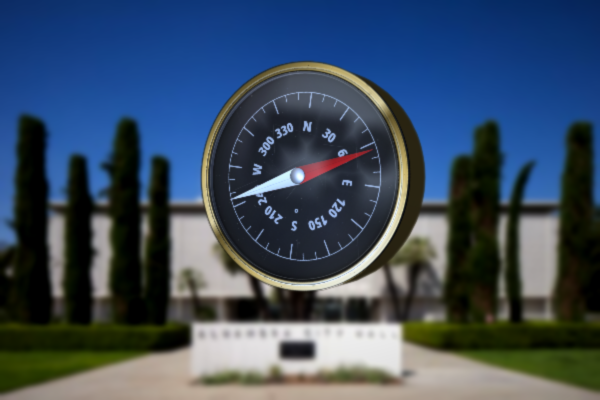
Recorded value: **65** °
